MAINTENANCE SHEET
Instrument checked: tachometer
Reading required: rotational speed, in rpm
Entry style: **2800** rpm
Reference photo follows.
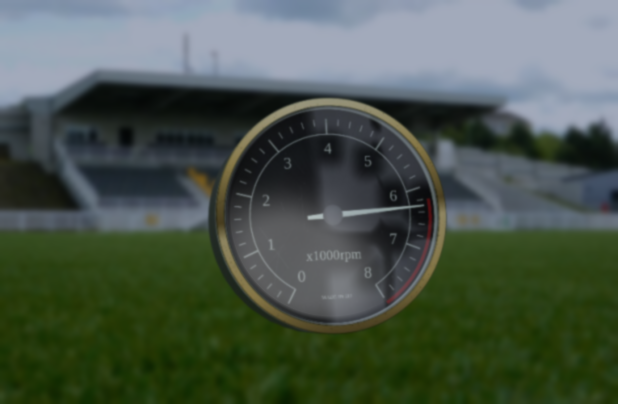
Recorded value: **6300** rpm
